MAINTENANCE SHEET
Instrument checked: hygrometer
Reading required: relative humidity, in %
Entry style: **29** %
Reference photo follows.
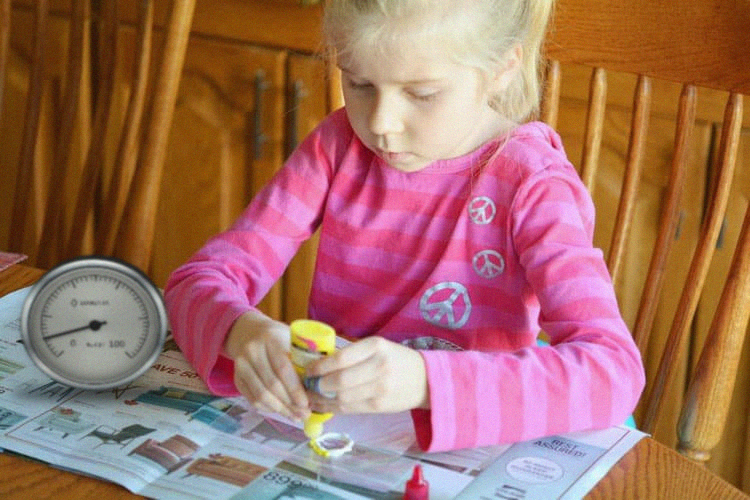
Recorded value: **10** %
